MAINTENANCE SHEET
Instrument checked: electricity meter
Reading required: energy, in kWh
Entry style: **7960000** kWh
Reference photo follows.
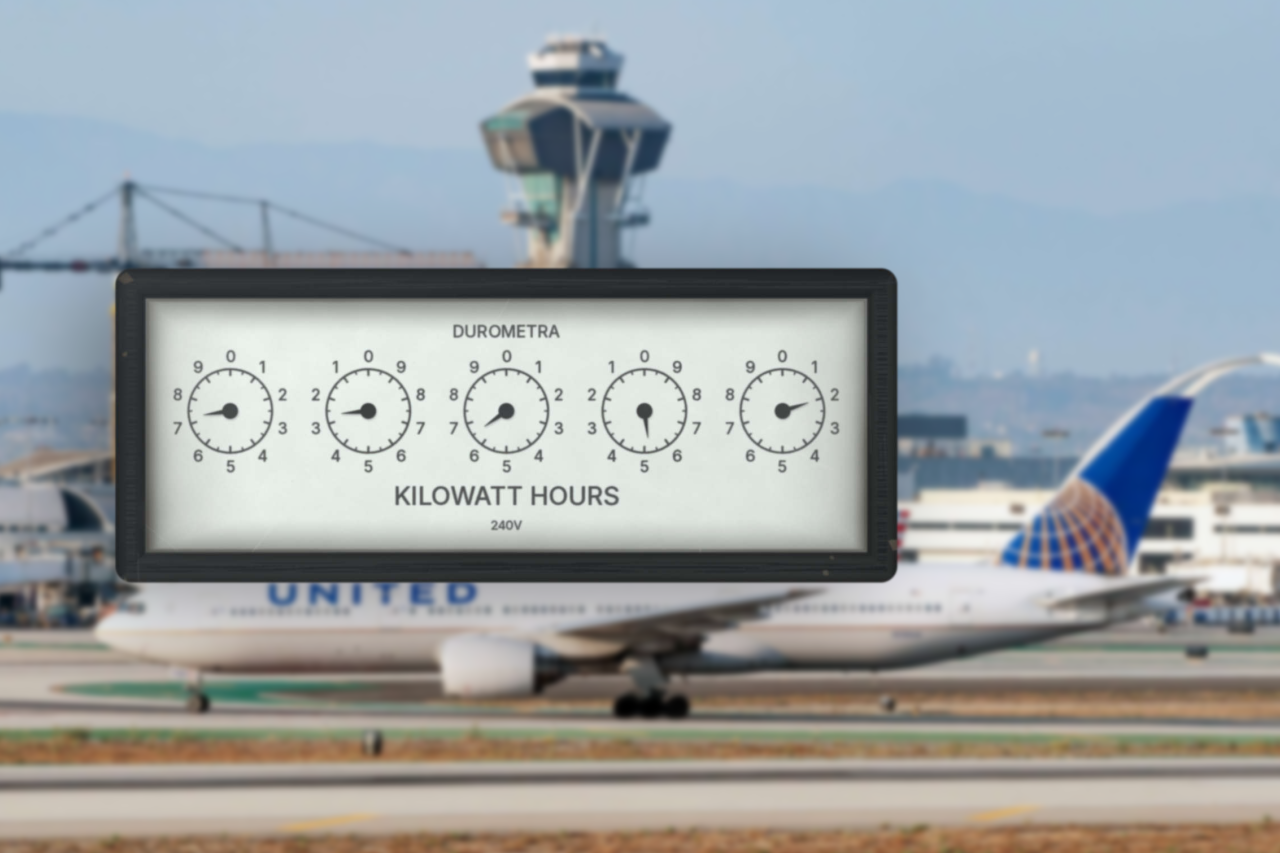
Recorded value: **72652** kWh
